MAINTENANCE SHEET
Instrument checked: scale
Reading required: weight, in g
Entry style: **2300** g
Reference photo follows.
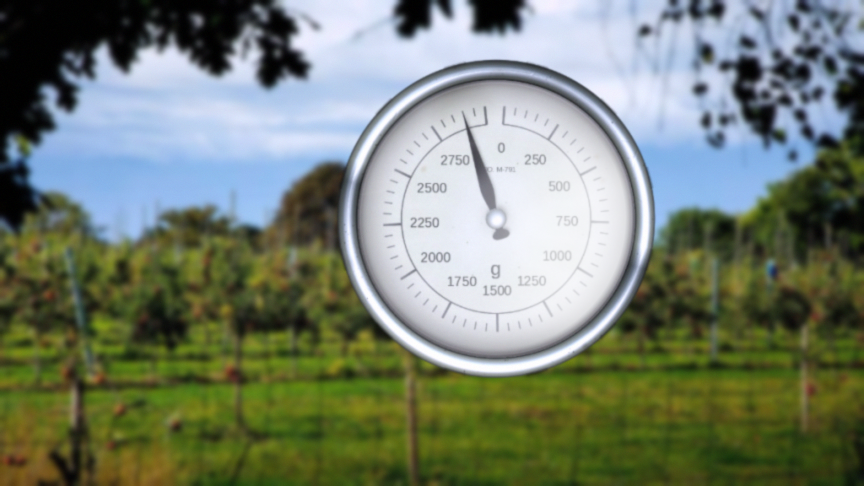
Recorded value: **2900** g
